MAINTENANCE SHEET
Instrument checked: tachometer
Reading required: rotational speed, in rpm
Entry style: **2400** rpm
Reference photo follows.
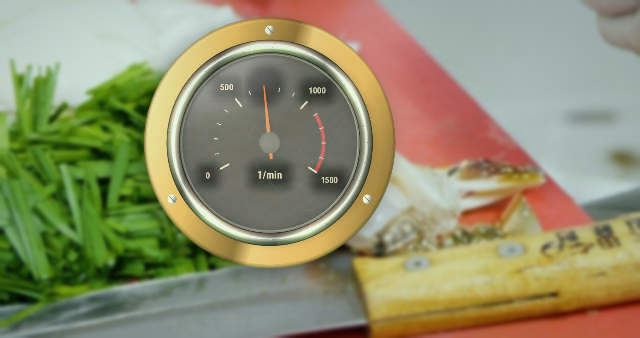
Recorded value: **700** rpm
